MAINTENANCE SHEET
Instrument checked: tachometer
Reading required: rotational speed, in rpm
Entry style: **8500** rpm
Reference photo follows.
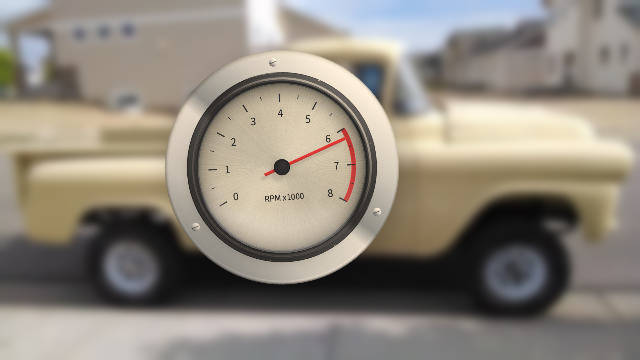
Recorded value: **6250** rpm
